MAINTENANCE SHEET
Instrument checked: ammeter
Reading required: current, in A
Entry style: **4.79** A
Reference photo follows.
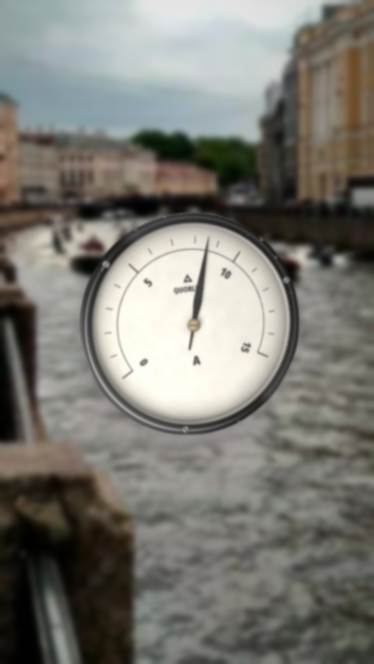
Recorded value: **8.5** A
